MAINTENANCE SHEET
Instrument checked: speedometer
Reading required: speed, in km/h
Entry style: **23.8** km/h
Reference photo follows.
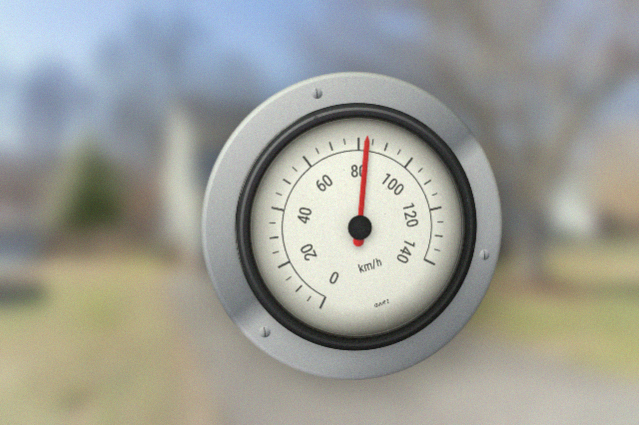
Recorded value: **82.5** km/h
